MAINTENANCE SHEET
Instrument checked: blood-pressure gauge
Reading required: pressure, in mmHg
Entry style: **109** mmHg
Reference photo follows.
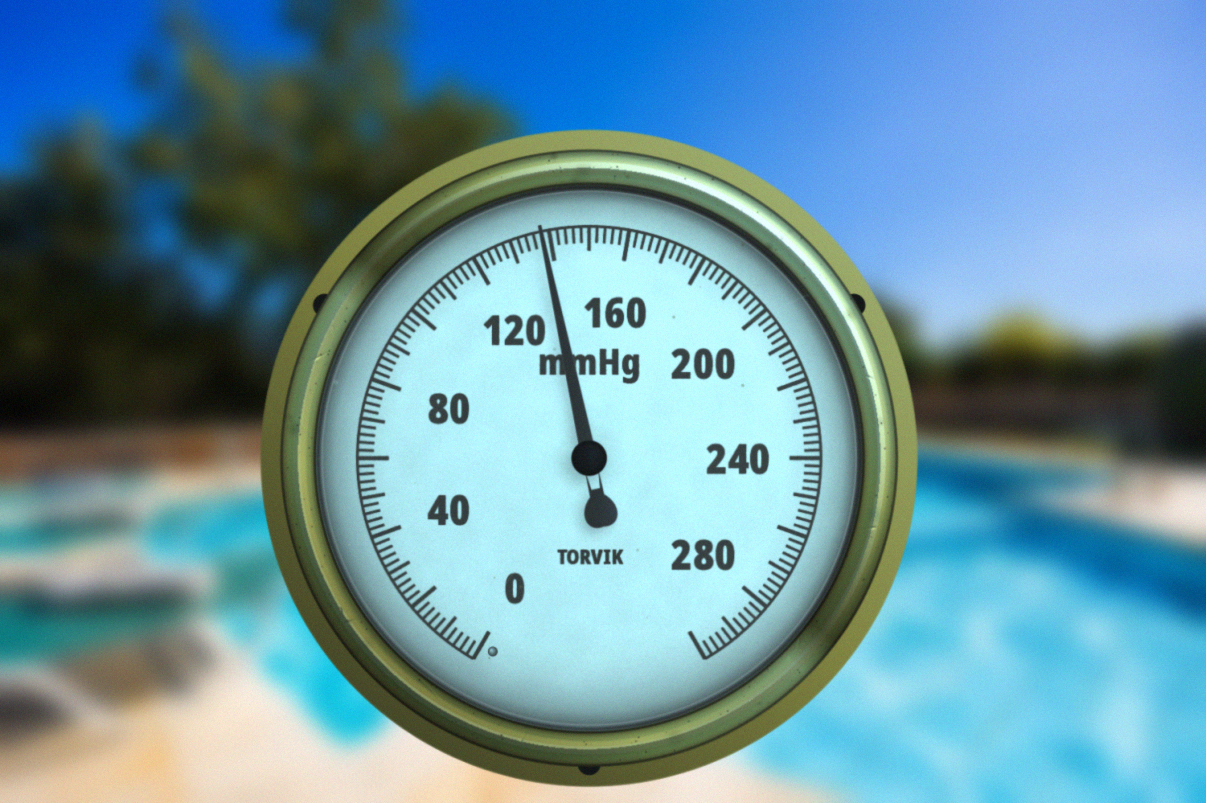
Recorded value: **138** mmHg
